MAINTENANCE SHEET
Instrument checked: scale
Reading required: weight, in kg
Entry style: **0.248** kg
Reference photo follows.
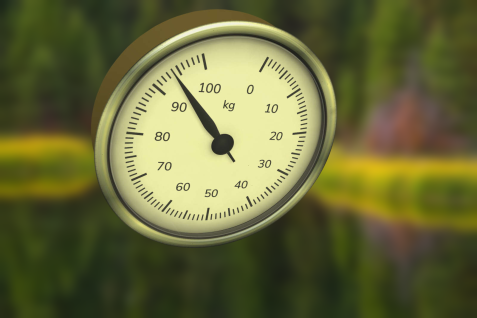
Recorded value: **94** kg
